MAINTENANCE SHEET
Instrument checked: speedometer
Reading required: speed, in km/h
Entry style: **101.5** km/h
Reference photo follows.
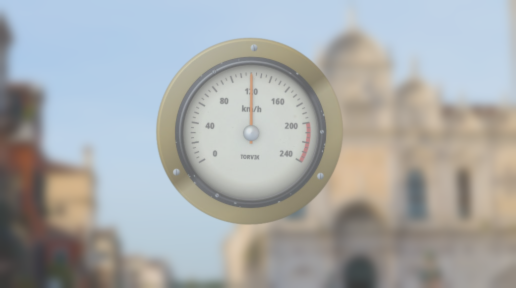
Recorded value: **120** km/h
